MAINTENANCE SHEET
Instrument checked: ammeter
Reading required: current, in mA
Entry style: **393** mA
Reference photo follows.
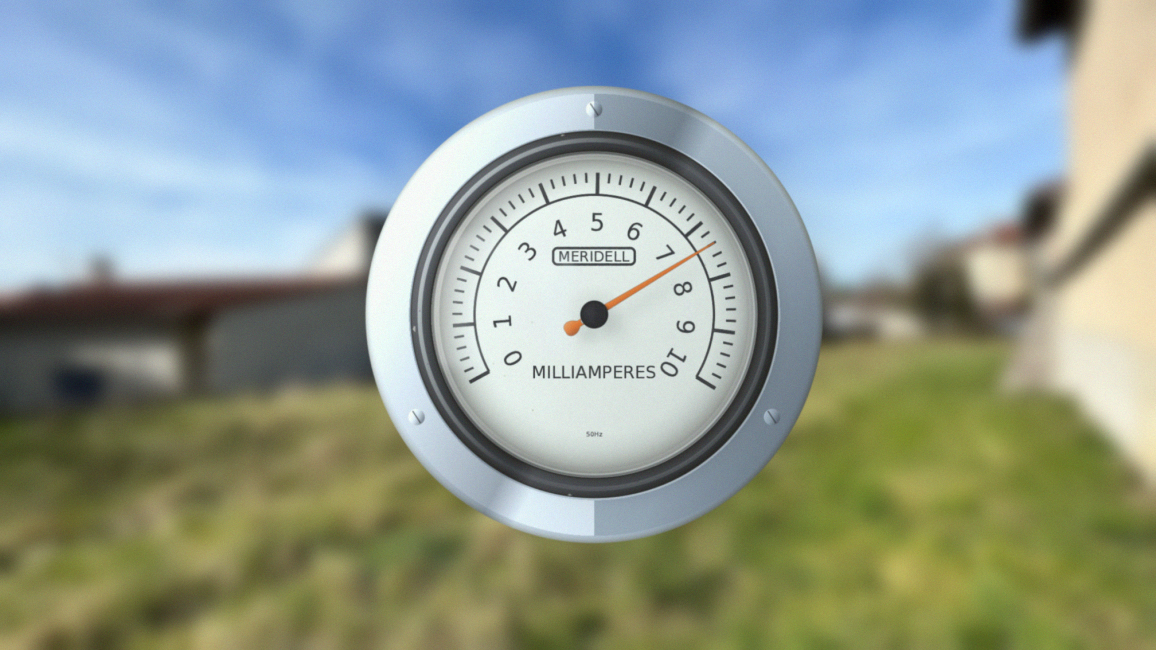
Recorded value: **7.4** mA
